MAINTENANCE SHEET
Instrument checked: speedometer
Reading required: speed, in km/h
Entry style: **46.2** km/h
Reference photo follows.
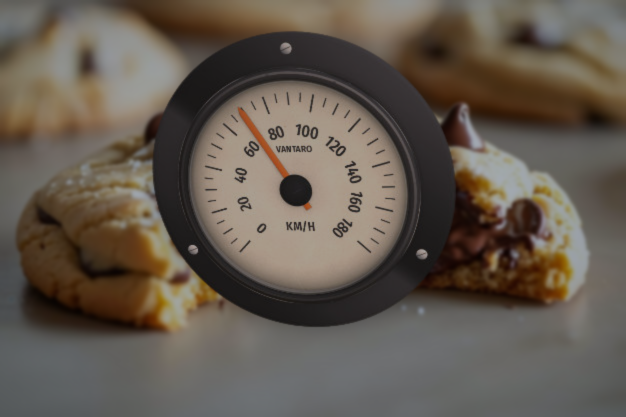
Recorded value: **70** km/h
